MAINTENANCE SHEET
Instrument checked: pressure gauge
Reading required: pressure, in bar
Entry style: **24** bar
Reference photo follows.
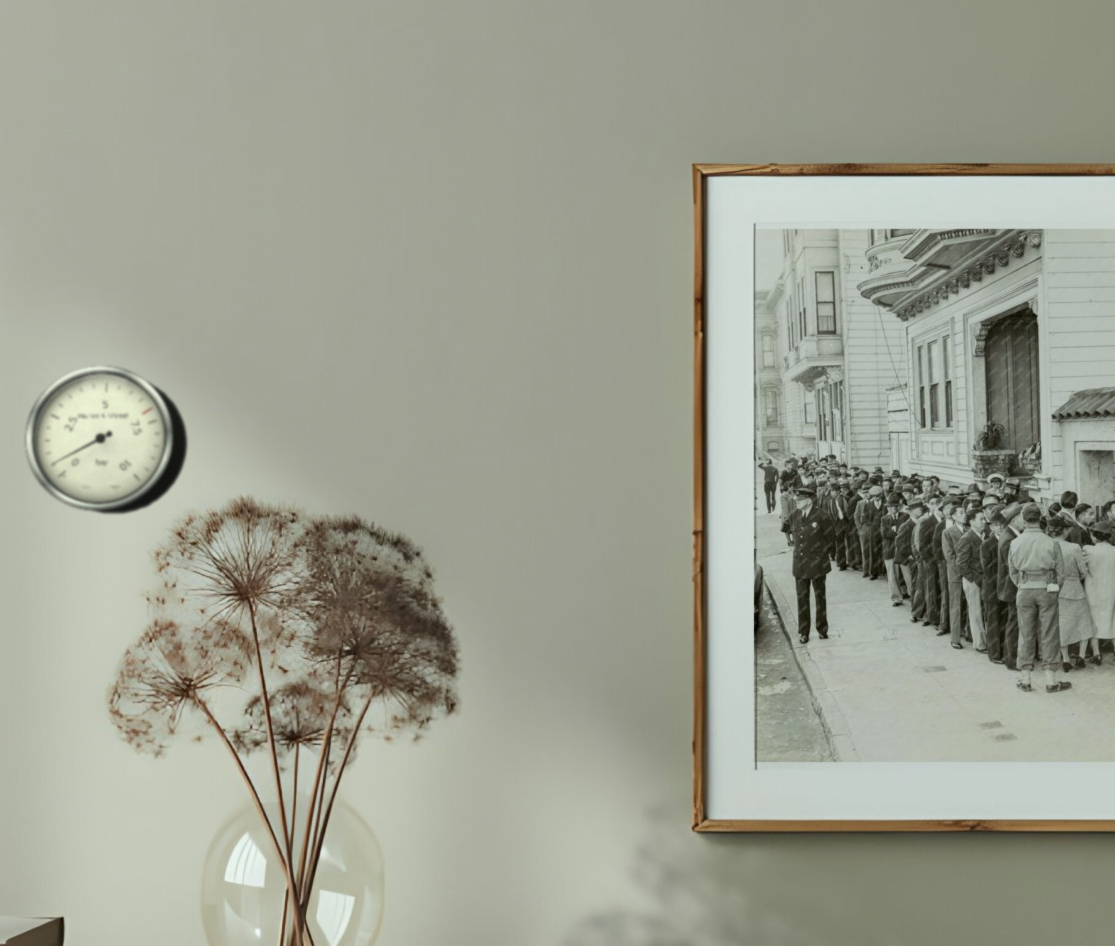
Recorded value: **0.5** bar
